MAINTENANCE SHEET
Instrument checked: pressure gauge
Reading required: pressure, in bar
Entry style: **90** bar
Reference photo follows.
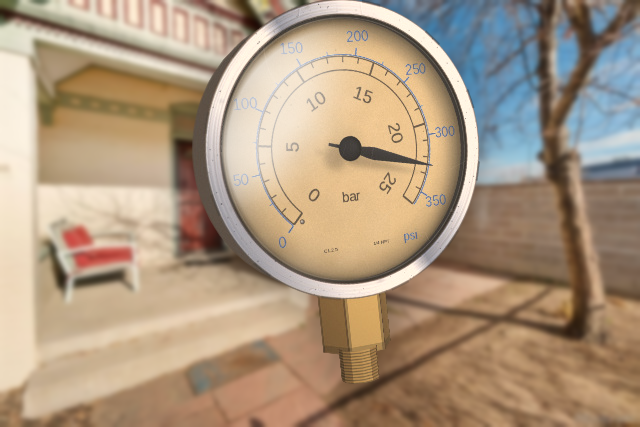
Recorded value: **22.5** bar
